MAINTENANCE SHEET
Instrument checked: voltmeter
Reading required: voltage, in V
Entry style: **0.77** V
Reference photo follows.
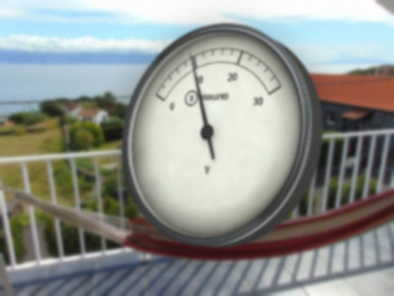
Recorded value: **10** V
